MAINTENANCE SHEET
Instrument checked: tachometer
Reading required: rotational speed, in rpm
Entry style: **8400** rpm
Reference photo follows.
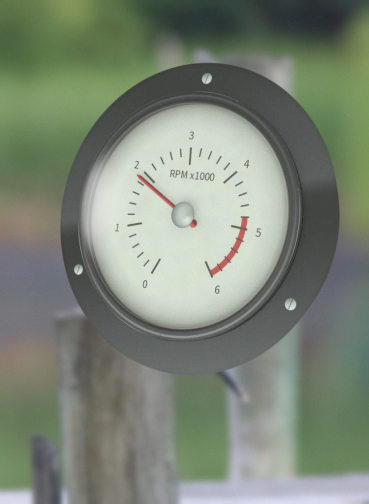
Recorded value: **1900** rpm
